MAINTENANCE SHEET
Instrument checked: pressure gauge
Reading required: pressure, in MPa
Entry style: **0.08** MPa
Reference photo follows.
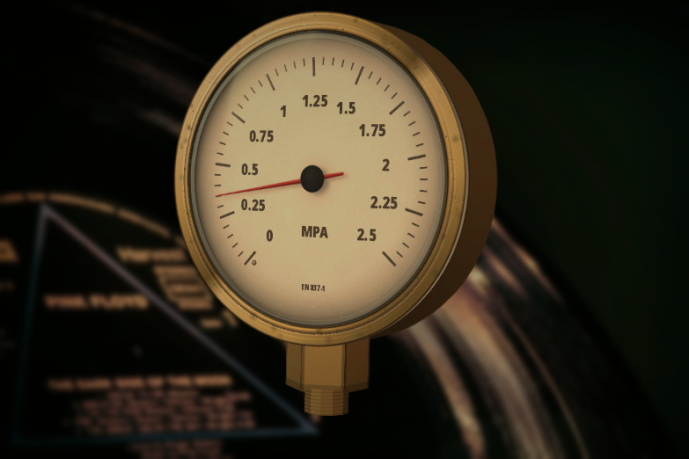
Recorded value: **0.35** MPa
